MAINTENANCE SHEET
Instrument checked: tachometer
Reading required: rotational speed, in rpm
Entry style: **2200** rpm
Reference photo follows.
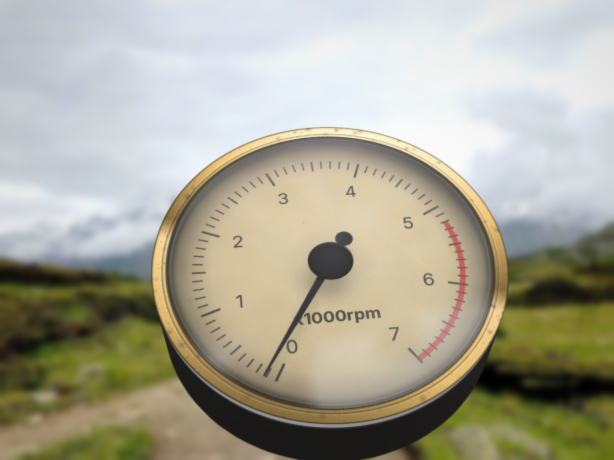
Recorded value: **100** rpm
